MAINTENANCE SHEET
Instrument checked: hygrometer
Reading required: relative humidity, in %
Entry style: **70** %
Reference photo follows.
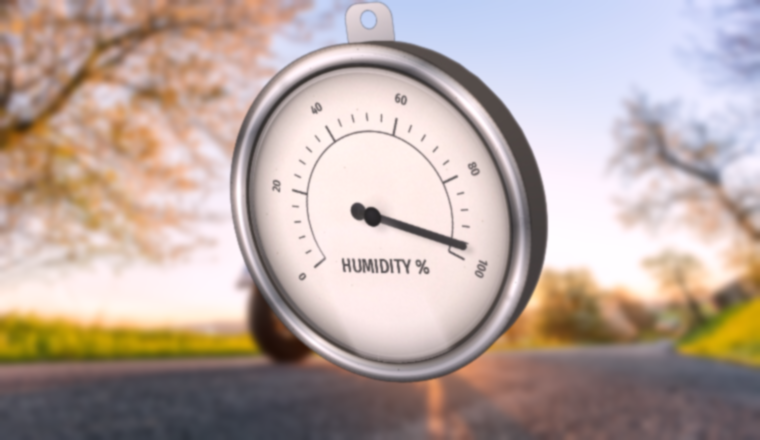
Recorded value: **96** %
